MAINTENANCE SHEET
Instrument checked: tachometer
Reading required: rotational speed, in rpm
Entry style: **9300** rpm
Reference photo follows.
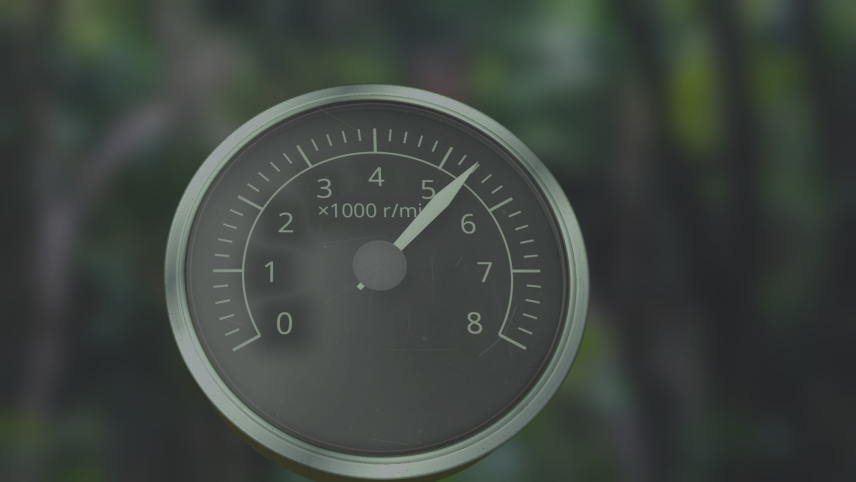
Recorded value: **5400** rpm
